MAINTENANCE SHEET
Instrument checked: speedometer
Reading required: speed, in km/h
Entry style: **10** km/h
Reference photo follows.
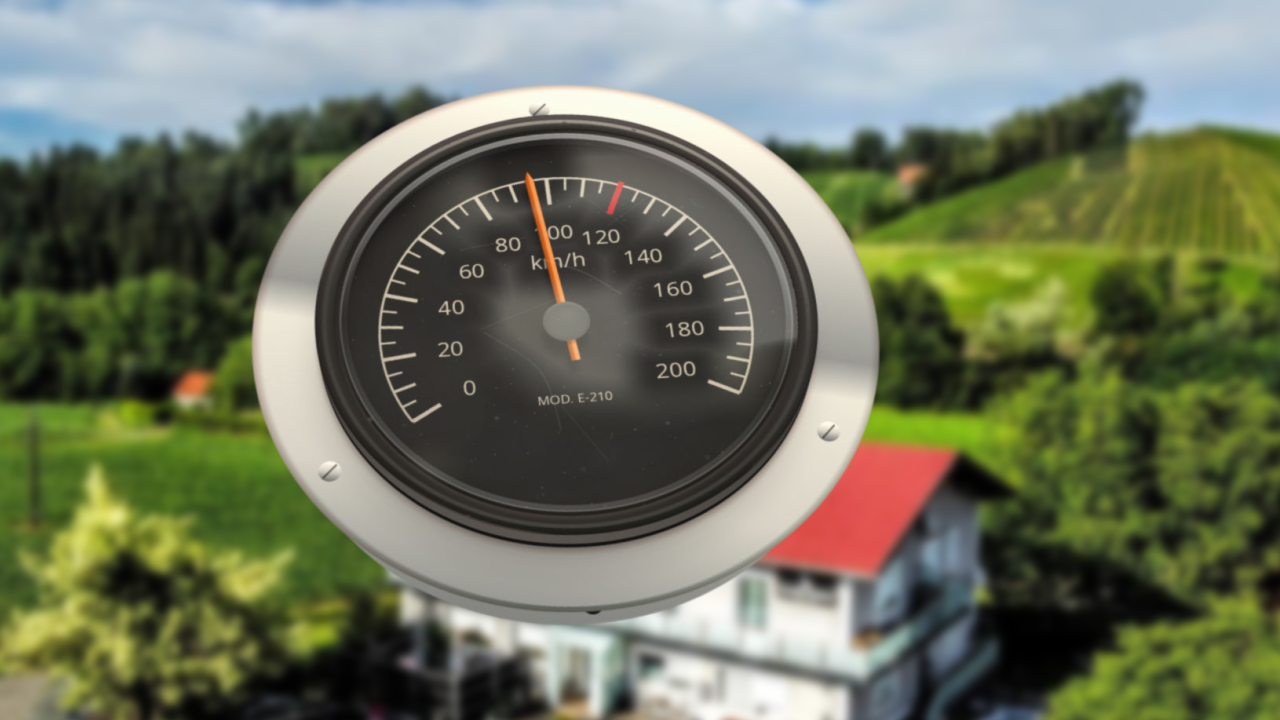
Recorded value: **95** km/h
